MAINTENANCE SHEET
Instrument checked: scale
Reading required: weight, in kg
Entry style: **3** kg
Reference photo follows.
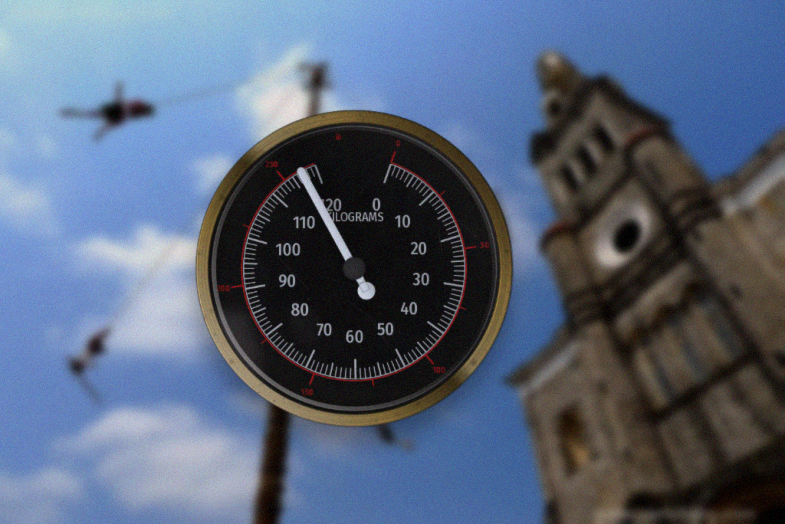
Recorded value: **117** kg
